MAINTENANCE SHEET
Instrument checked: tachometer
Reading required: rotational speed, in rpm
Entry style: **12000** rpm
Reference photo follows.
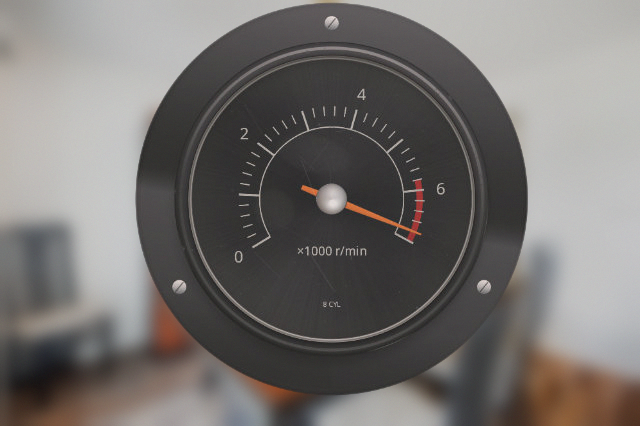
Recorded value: **6800** rpm
